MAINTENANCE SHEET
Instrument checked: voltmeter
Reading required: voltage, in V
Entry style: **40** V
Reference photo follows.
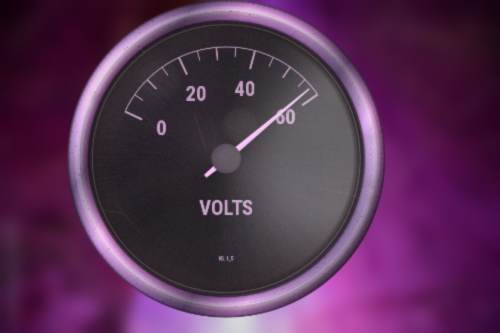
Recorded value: **57.5** V
